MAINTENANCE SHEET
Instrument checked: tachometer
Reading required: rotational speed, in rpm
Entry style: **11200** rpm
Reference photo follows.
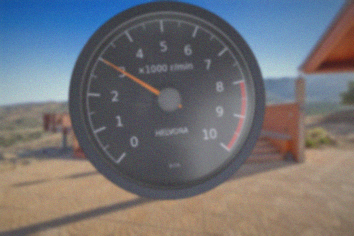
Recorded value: **3000** rpm
